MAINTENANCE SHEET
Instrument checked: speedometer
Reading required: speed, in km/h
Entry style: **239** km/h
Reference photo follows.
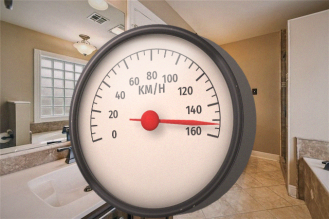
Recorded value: **152.5** km/h
